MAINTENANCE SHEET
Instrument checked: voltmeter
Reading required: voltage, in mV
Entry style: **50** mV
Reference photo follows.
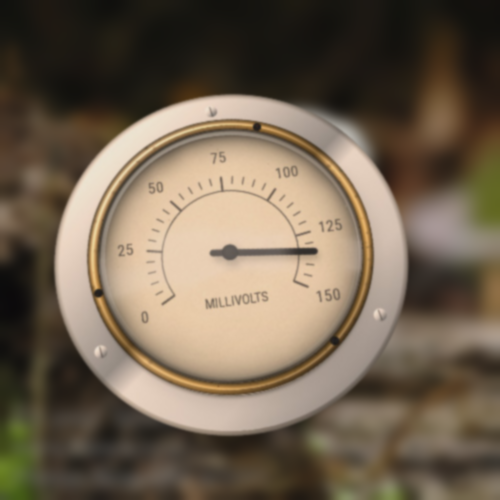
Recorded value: **135** mV
